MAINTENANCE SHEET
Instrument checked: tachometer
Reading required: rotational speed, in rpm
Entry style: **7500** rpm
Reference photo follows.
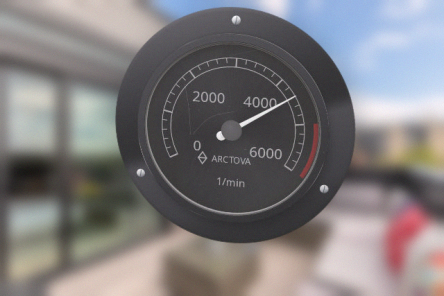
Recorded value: **4400** rpm
